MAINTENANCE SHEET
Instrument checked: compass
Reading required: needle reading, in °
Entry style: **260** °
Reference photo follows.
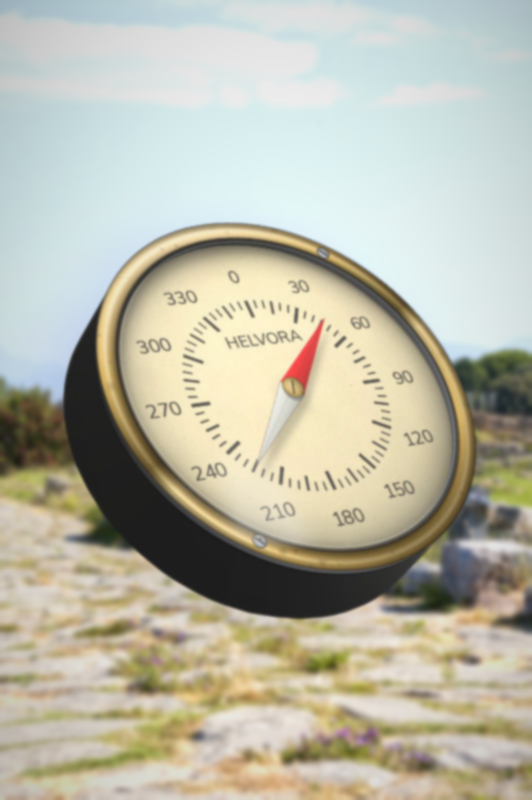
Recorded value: **45** °
